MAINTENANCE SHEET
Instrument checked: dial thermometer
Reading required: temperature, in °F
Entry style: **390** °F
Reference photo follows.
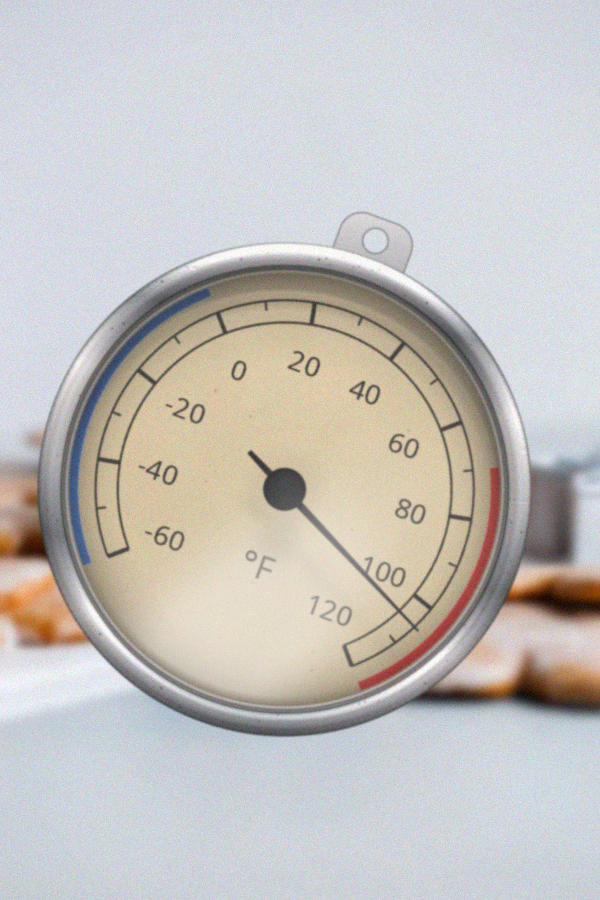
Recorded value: **105** °F
